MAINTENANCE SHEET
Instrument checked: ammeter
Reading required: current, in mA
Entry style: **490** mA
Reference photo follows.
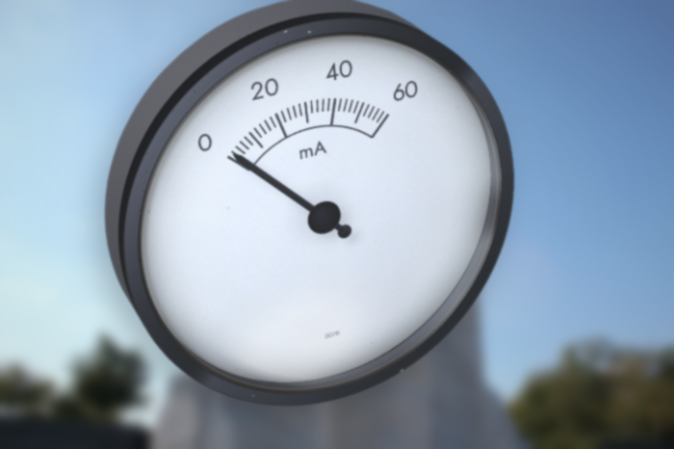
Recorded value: **2** mA
